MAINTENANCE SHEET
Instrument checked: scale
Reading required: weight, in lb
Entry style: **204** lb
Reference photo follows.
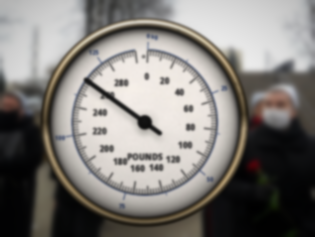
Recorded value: **260** lb
